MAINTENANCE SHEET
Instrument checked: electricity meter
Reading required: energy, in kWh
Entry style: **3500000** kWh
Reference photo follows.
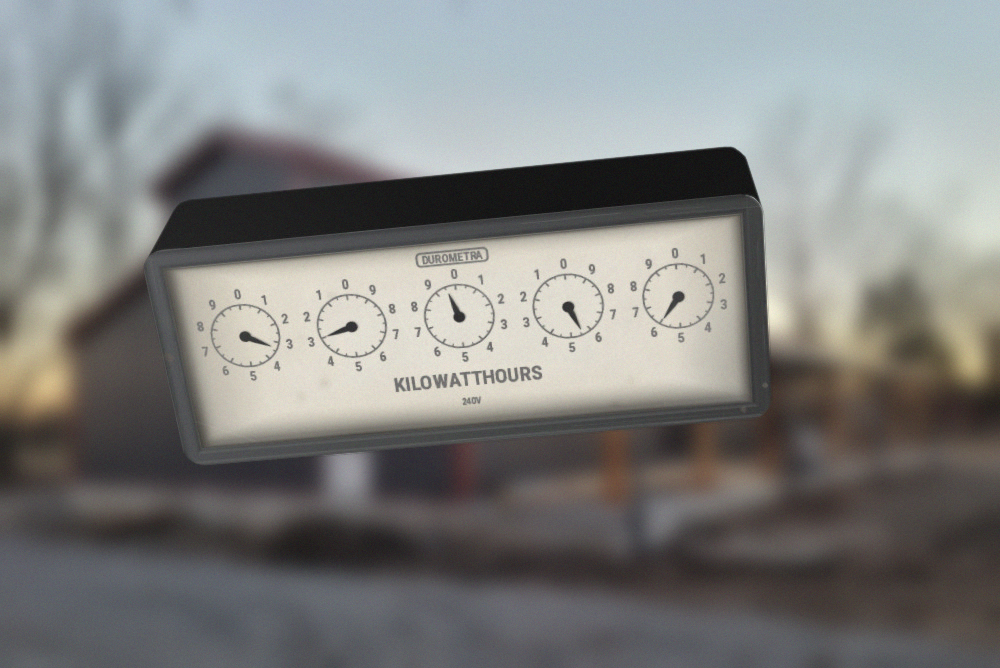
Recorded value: **32956** kWh
